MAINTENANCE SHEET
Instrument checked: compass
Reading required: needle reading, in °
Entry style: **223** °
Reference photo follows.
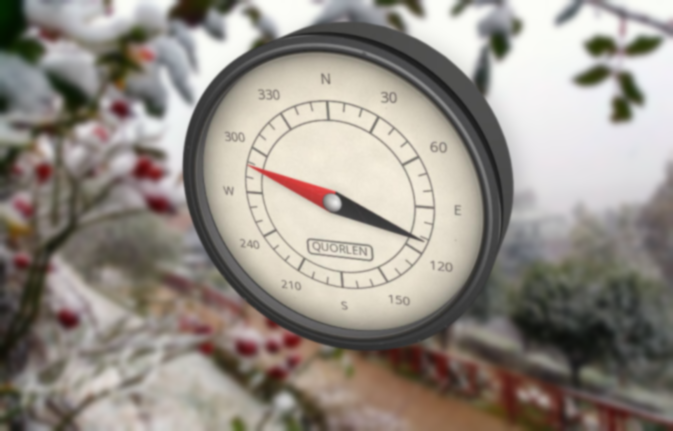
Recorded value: **290** °
